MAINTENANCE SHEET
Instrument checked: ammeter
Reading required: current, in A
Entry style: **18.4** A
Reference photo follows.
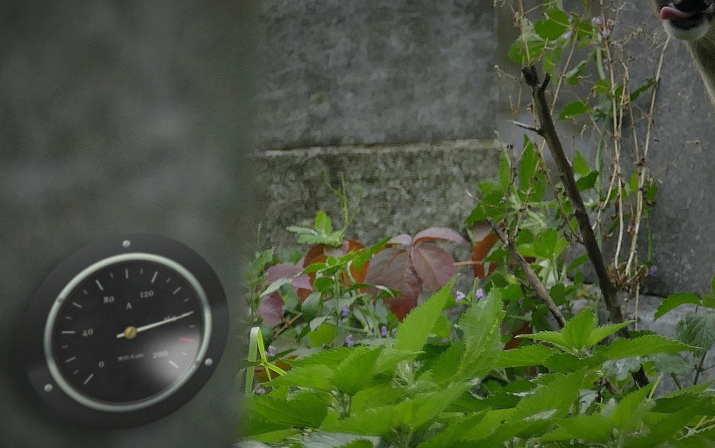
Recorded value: **160** A
